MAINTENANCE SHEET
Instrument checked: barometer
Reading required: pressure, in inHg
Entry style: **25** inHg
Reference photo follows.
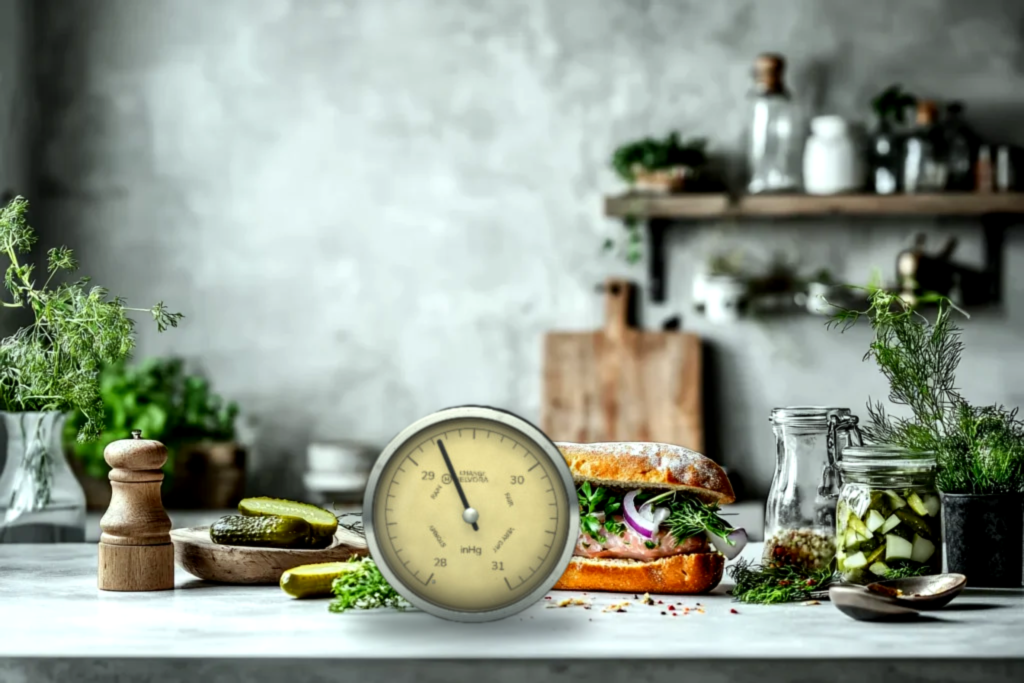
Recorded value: **29.25** inHg
